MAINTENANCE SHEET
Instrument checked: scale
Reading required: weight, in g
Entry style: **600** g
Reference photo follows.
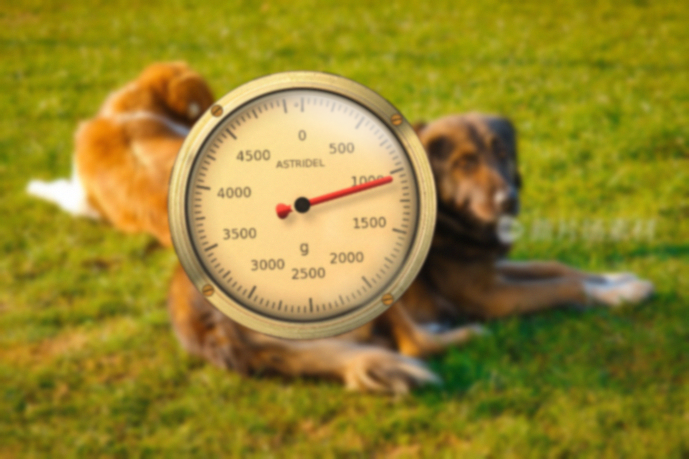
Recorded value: **1050** g
